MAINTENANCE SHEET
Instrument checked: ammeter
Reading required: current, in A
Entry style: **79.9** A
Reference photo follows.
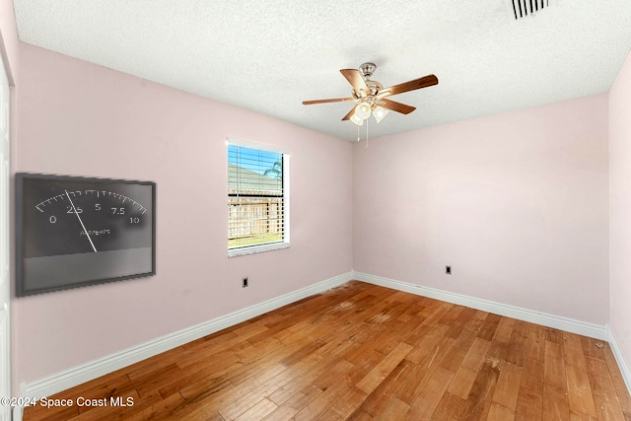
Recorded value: **2.5** A
